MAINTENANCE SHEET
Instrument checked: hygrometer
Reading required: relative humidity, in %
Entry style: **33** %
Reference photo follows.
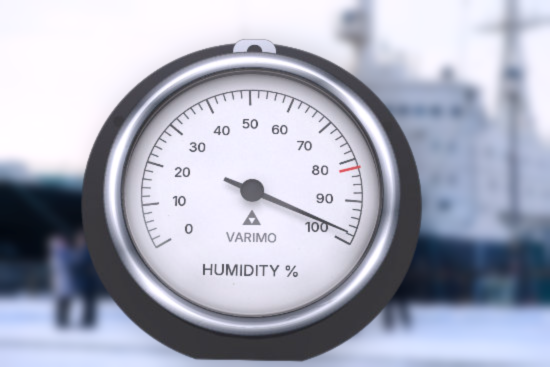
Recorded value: **98** %
